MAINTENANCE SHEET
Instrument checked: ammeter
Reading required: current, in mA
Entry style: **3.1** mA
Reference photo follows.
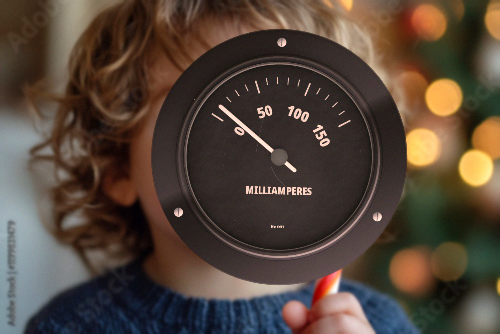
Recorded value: **10** mA
